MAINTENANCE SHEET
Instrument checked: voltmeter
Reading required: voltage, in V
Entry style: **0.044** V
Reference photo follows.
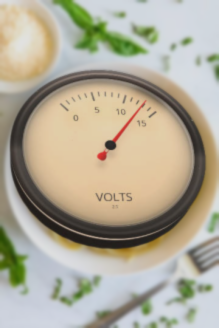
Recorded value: **13** V
